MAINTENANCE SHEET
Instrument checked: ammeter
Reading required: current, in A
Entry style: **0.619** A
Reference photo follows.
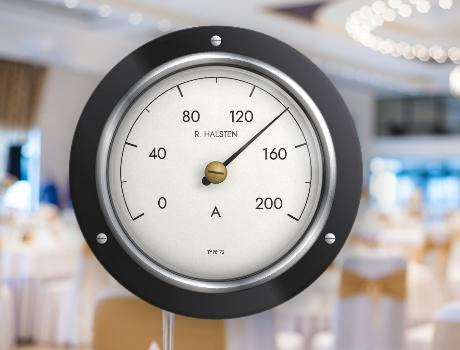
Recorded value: **140** A
